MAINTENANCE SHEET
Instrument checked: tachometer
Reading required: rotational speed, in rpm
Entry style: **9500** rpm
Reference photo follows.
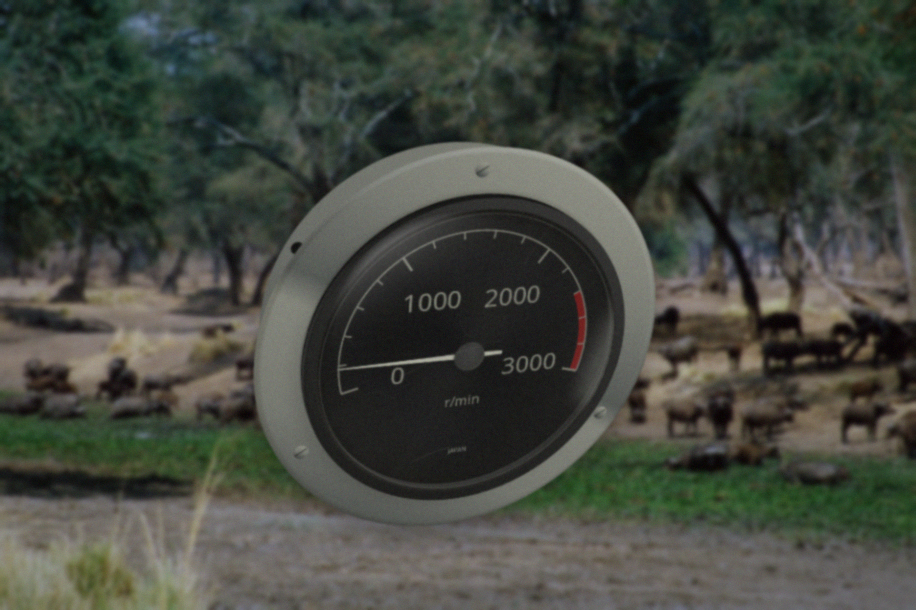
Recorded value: **200** rpm
